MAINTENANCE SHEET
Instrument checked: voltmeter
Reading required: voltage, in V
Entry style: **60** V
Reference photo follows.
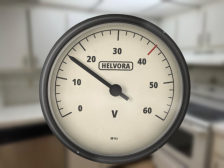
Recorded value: **16** V
